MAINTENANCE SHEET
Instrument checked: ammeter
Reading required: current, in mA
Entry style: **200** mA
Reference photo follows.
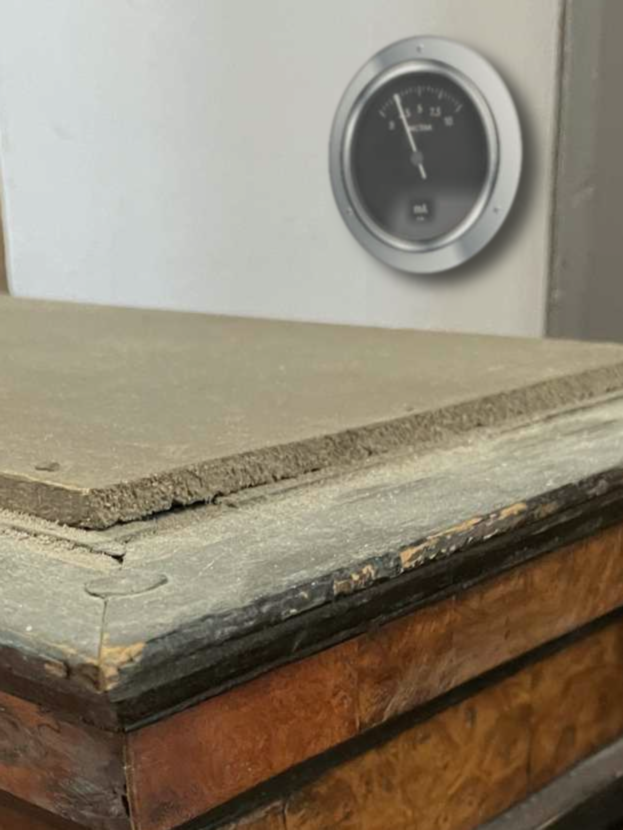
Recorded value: **2.5** mA
